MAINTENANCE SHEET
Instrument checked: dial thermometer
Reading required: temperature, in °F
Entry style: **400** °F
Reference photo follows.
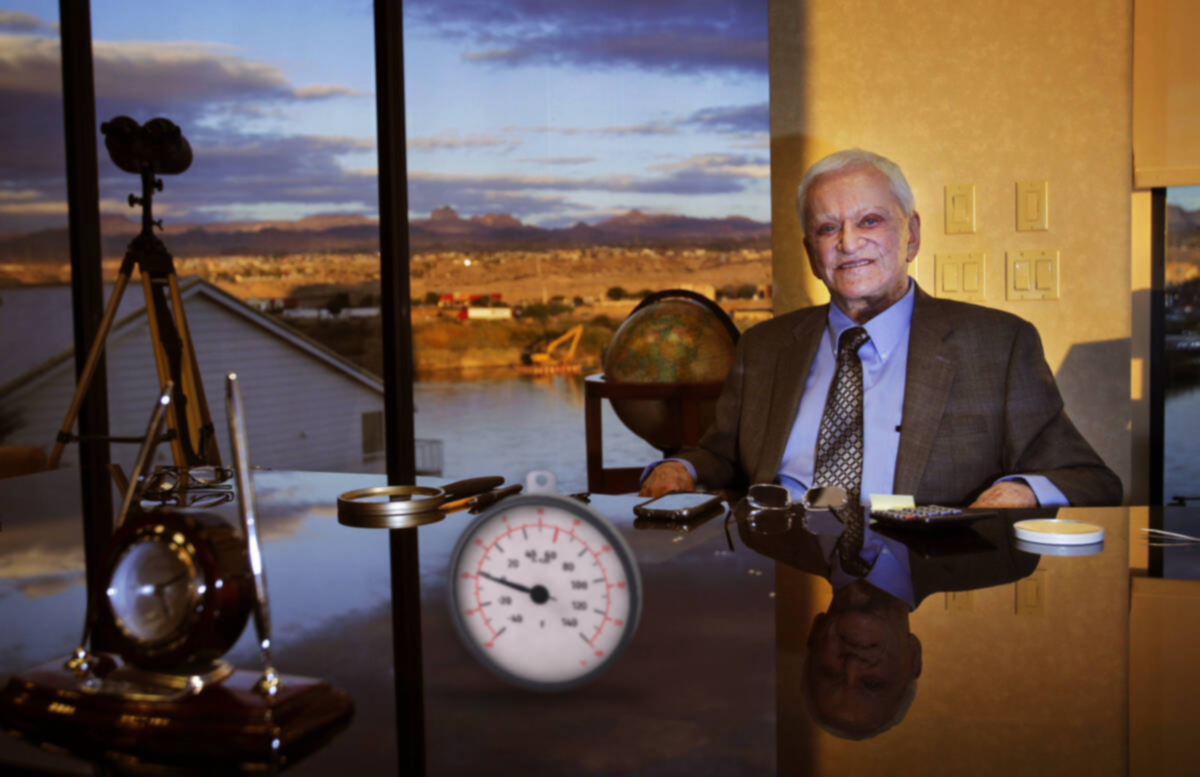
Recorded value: **0** °F
